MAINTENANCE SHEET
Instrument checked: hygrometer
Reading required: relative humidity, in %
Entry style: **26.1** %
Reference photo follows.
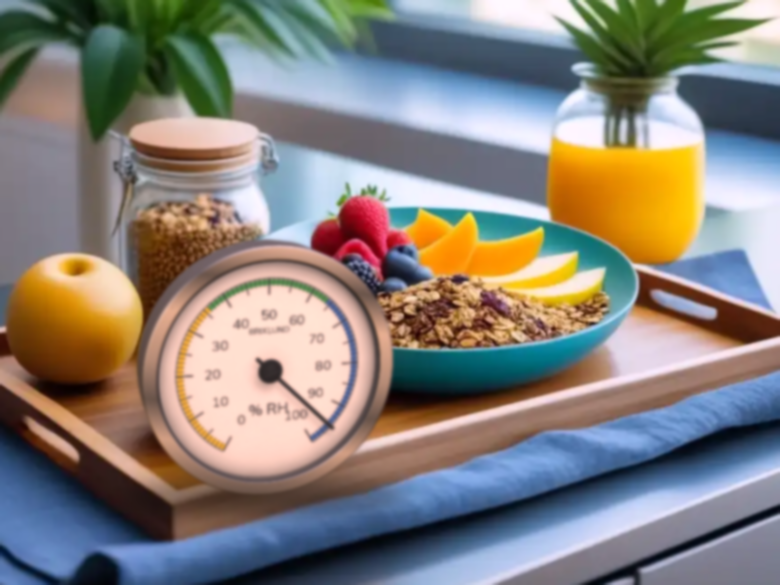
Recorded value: **95** %
